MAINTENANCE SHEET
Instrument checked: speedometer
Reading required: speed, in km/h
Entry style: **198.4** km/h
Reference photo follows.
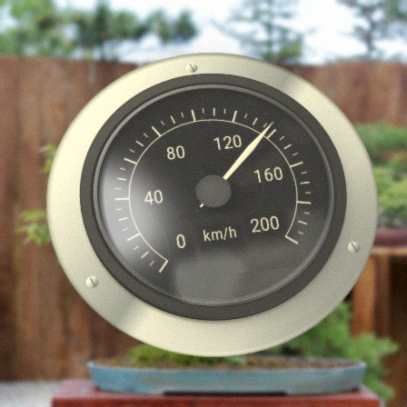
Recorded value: **137.5** km/h
